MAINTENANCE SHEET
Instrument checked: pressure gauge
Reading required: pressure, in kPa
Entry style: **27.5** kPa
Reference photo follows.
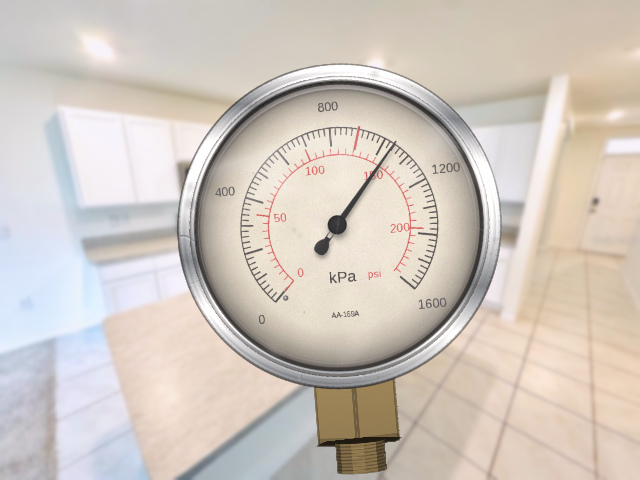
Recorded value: **1040** kPa
